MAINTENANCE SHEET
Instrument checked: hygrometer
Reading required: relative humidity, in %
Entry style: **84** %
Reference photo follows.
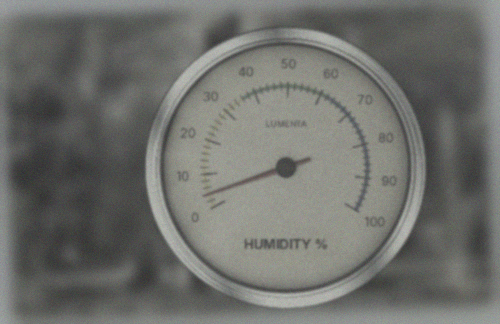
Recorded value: **4** %
